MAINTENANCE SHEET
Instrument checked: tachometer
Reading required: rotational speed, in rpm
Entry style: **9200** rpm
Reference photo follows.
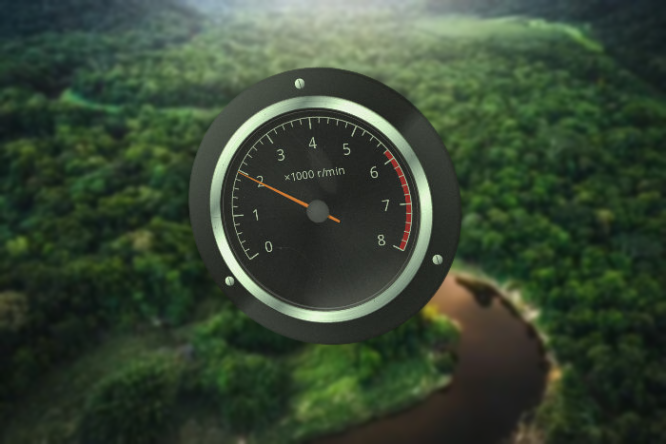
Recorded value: **2000** rpm
